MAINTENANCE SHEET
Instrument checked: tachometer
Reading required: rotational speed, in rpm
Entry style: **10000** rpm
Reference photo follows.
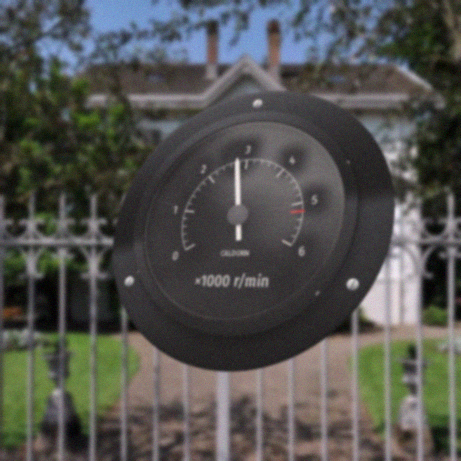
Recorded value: **2800** rpm
